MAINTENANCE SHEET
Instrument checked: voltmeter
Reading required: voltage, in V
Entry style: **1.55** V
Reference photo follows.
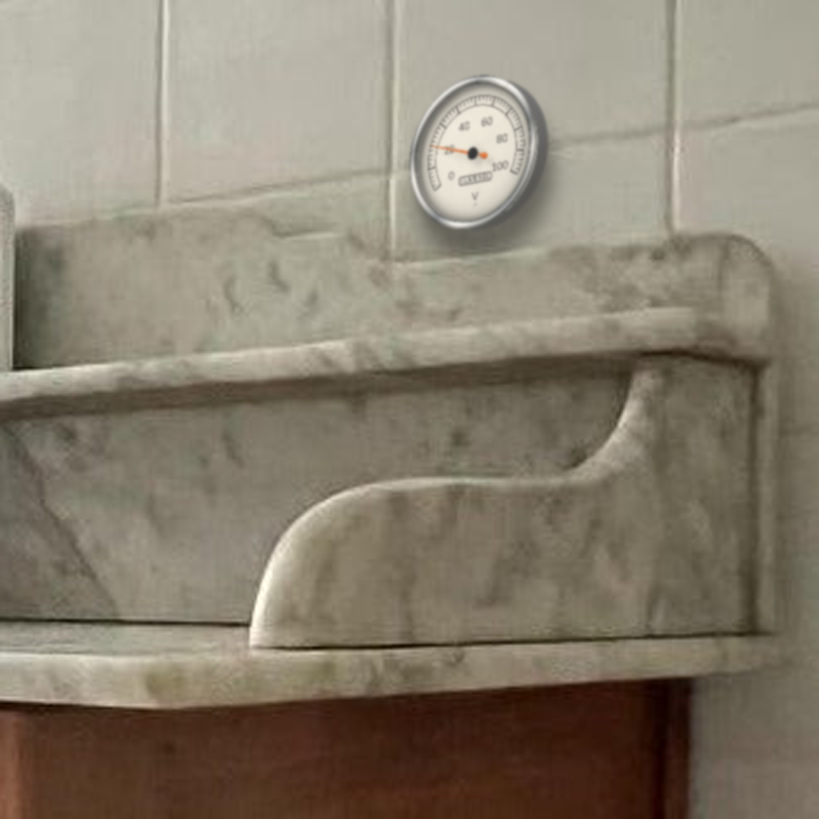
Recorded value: **20** V
